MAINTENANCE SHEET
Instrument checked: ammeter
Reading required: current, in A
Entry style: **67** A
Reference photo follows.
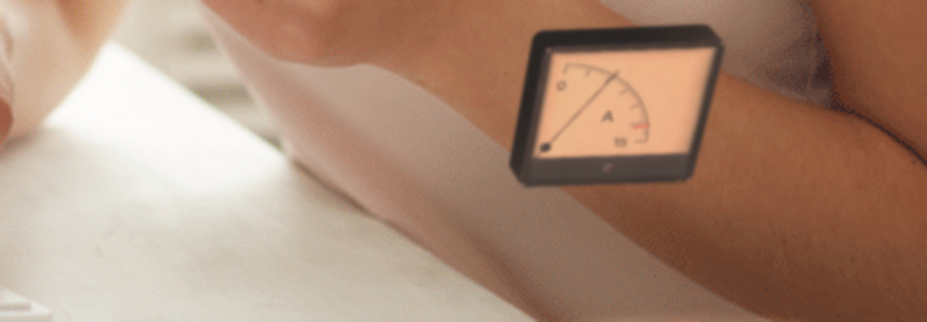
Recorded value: **5** A
